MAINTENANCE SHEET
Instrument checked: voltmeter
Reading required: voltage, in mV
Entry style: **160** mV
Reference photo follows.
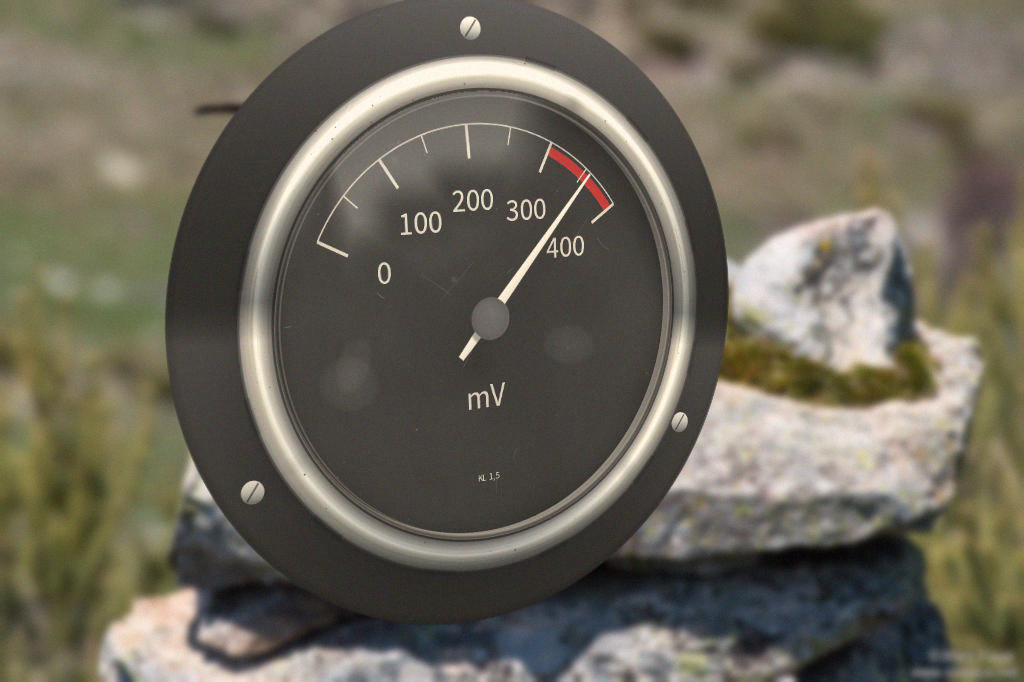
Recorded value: **350** mV
